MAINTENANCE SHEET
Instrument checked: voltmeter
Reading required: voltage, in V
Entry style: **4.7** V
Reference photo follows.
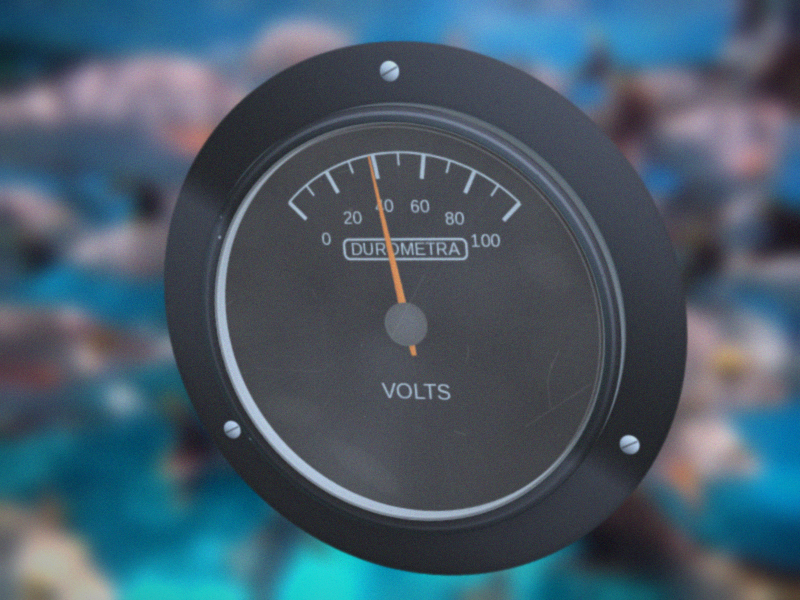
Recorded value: **40** V
